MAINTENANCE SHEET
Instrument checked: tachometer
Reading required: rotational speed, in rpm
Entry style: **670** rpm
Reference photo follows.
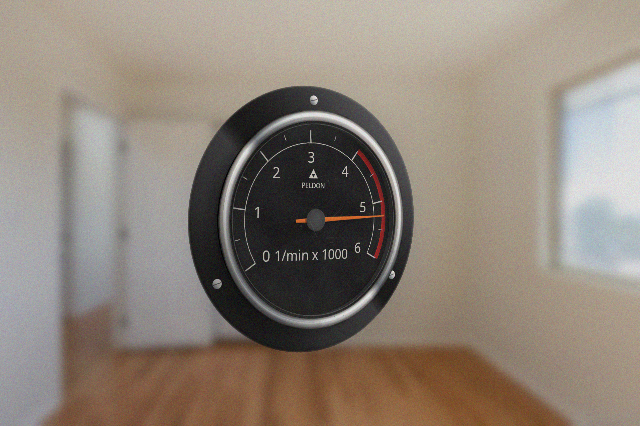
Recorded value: **5250** rpm
